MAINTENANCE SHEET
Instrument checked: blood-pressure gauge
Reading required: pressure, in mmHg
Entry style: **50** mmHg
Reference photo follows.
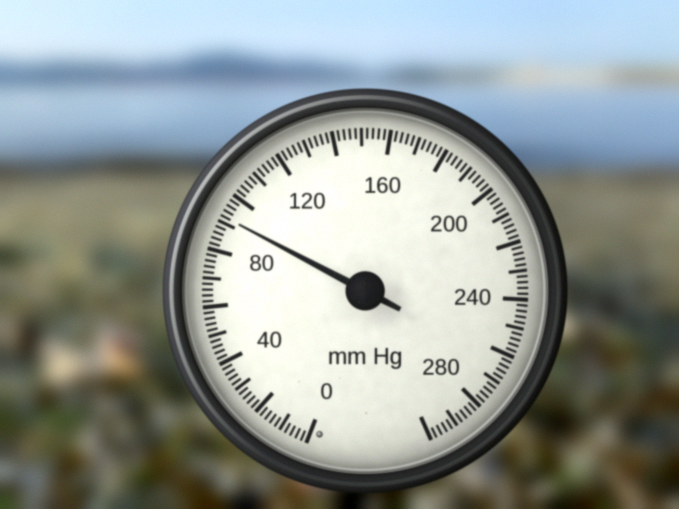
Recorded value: **92** mmHg
